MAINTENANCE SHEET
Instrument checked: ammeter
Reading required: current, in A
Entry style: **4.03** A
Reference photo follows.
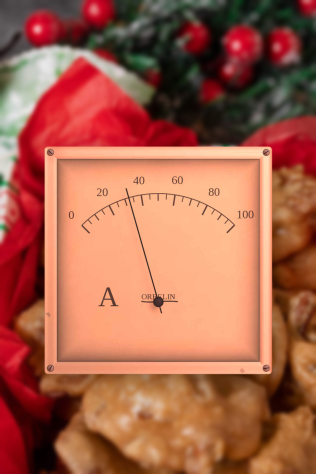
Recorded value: **32.5** A
